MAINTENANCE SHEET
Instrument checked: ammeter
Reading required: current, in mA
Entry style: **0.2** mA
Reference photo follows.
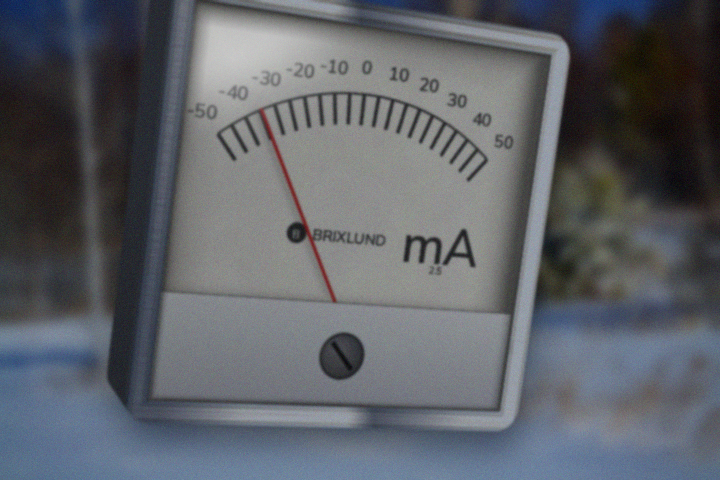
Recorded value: **-35** mA
